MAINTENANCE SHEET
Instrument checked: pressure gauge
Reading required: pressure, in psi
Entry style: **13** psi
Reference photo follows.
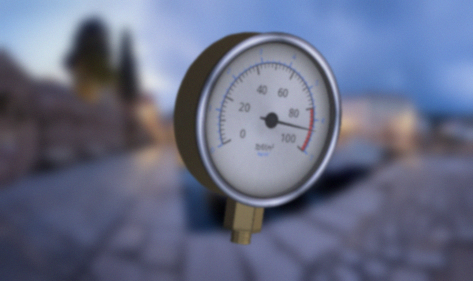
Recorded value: **90** psi
